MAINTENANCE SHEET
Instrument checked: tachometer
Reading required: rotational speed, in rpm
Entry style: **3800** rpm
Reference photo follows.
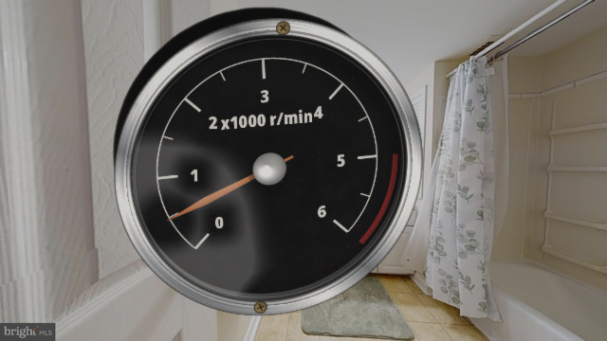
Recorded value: **500** rpm
